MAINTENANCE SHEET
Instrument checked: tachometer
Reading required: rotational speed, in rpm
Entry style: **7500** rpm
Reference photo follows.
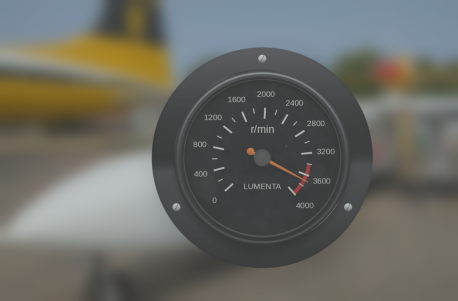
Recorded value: **3700** rpm
